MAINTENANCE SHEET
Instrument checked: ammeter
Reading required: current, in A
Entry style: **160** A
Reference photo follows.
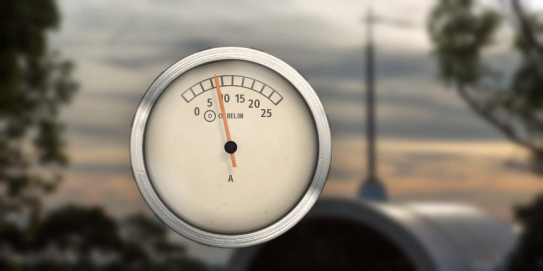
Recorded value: **8.75** A
